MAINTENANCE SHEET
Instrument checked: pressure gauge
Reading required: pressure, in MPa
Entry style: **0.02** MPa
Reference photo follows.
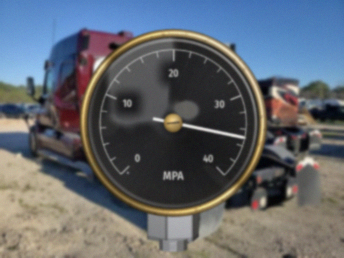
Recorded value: **35** MPa
